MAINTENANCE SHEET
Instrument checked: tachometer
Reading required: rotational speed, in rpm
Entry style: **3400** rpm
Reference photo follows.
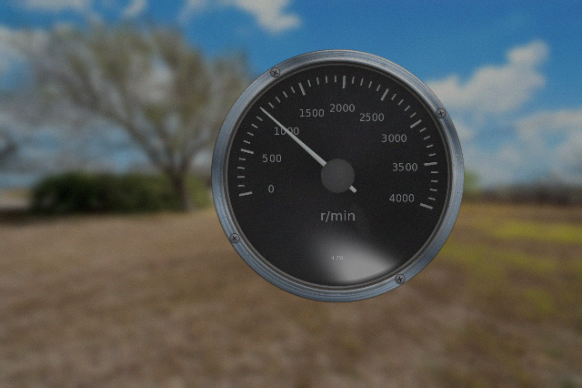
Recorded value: **1000** rpm
